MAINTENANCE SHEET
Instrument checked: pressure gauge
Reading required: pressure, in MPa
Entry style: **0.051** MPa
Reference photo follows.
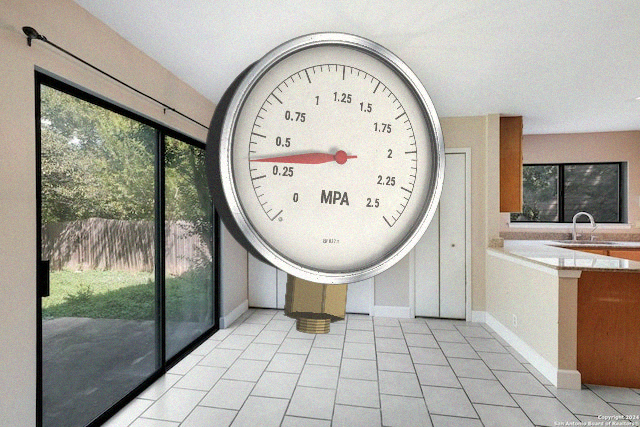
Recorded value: **0.35** MPa
